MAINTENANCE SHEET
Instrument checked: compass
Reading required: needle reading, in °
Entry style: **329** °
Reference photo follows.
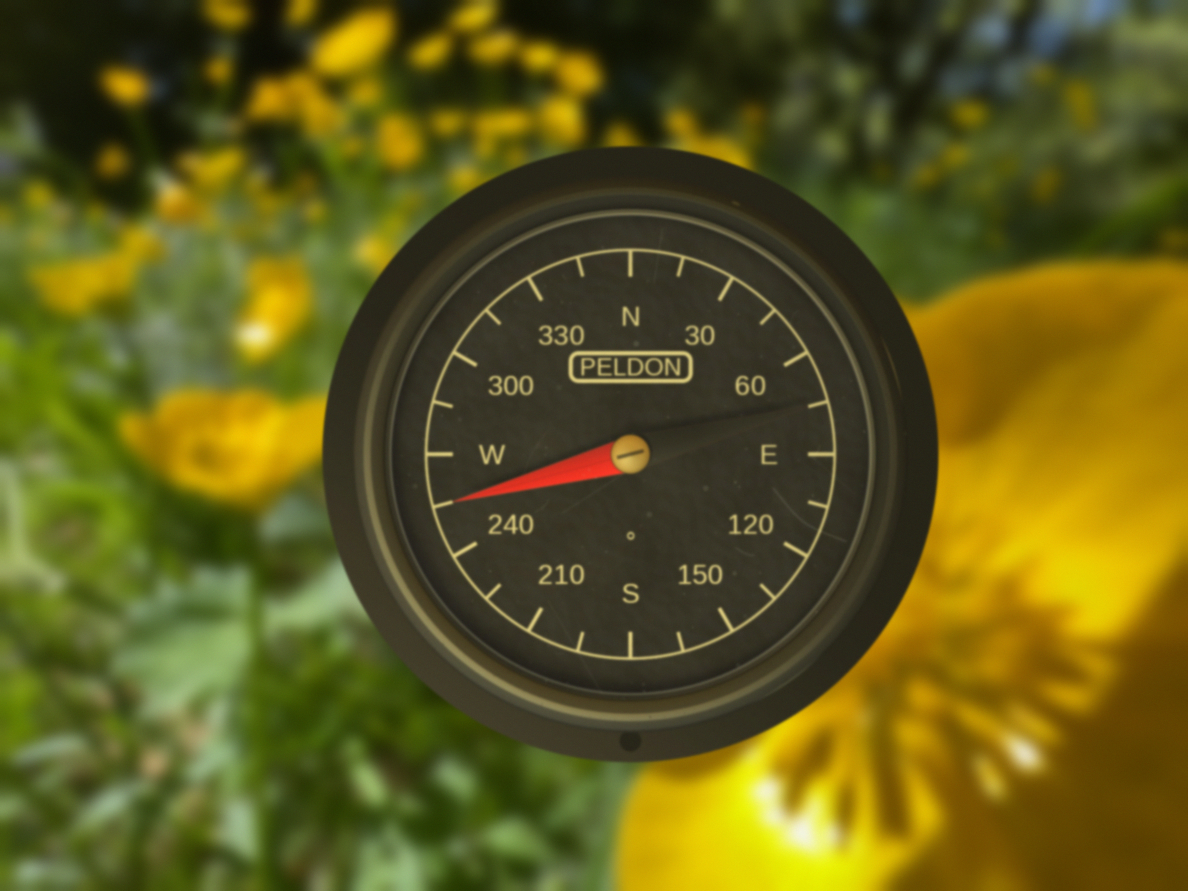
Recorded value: **255** °
